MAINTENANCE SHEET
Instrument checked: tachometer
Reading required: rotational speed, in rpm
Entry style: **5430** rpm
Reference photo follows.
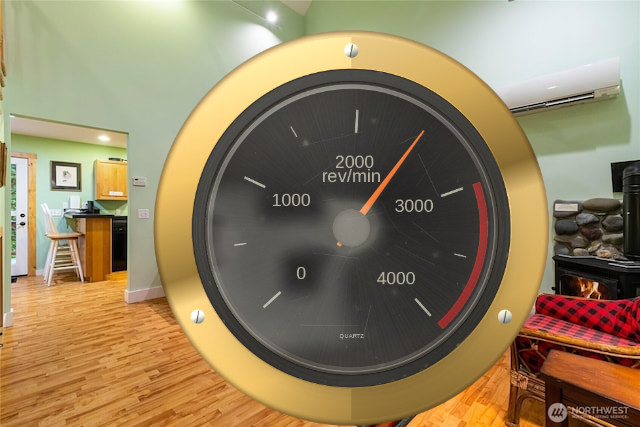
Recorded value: **2500** rpm
